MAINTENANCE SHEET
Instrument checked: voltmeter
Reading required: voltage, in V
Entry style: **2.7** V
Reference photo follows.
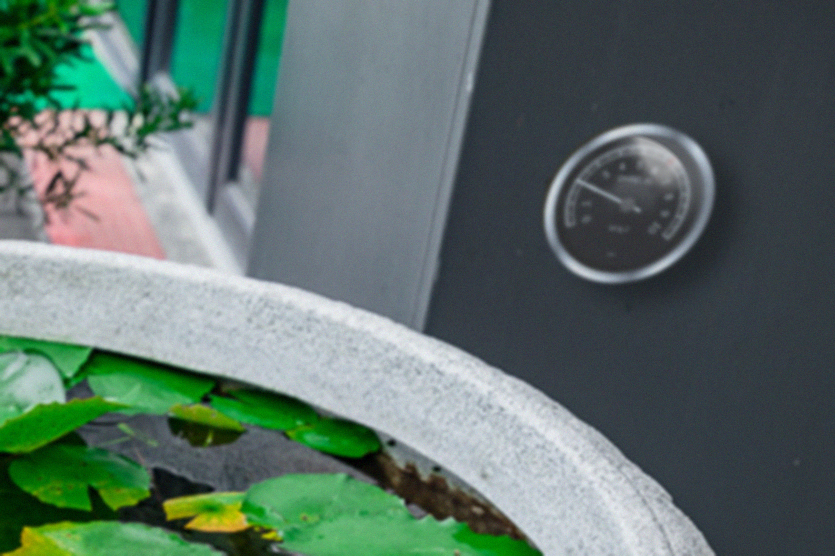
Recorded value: **2** V
